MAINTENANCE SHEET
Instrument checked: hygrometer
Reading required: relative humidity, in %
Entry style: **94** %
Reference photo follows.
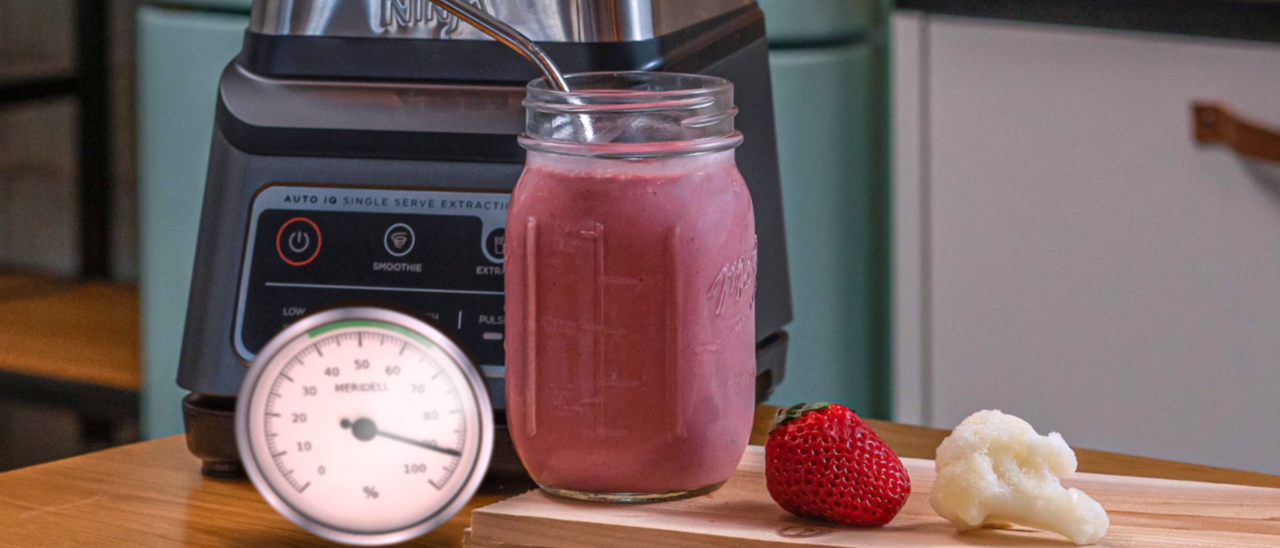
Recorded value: **90** %
